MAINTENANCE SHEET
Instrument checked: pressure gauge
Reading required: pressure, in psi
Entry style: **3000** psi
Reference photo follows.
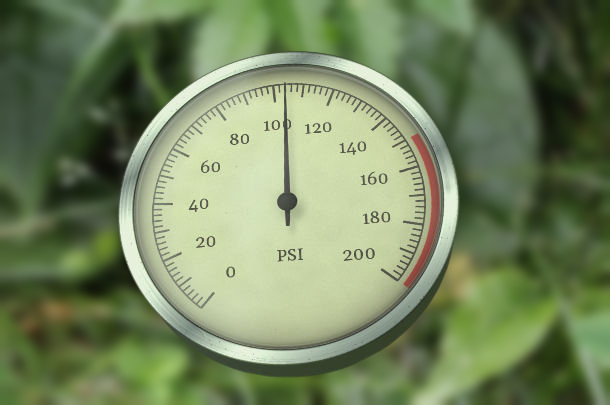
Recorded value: **104** psi
